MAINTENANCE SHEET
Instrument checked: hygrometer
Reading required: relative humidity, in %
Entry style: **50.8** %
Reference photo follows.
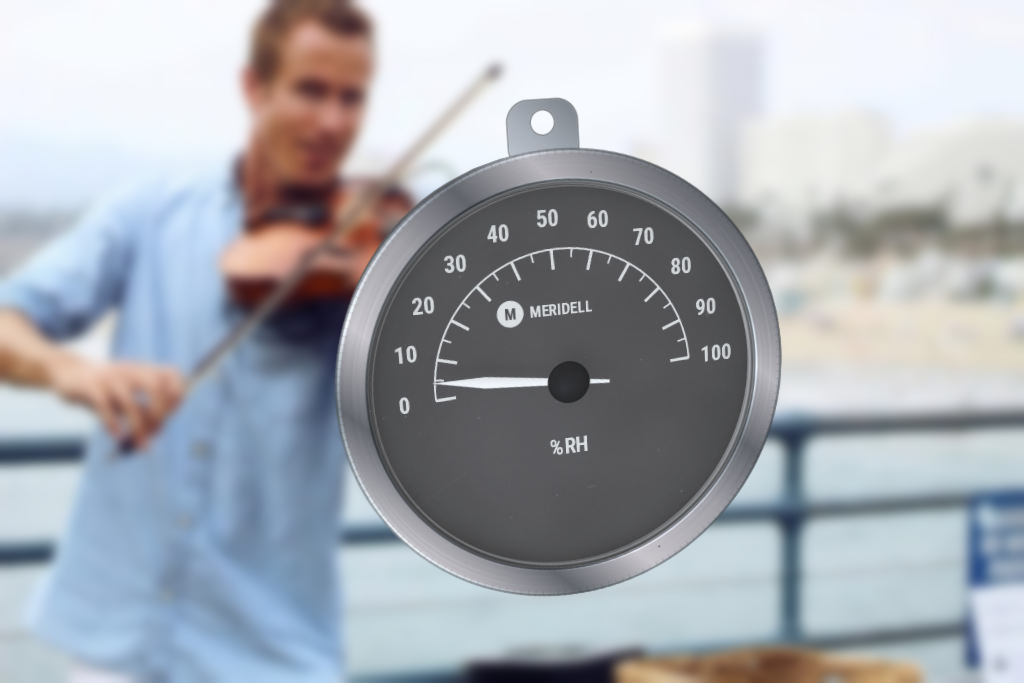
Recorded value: **5** %
